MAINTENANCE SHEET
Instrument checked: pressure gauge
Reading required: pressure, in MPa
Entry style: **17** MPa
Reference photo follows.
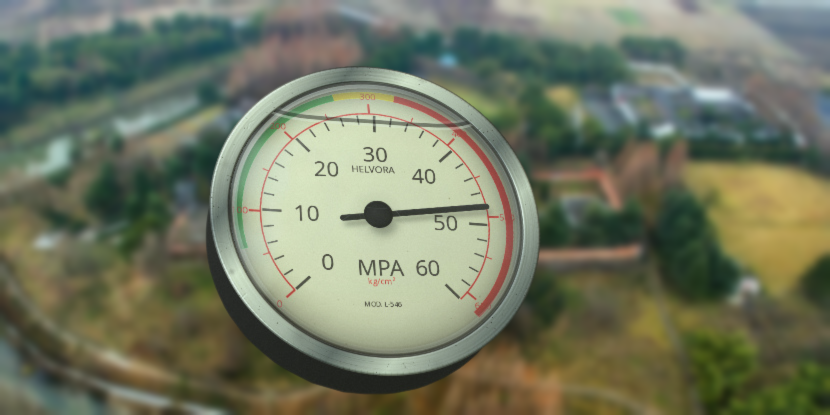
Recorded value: **48** MPa
